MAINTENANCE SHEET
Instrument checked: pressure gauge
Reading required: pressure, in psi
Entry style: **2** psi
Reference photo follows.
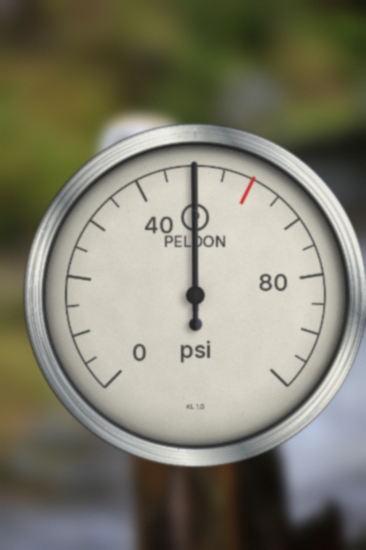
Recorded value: **50** psi
